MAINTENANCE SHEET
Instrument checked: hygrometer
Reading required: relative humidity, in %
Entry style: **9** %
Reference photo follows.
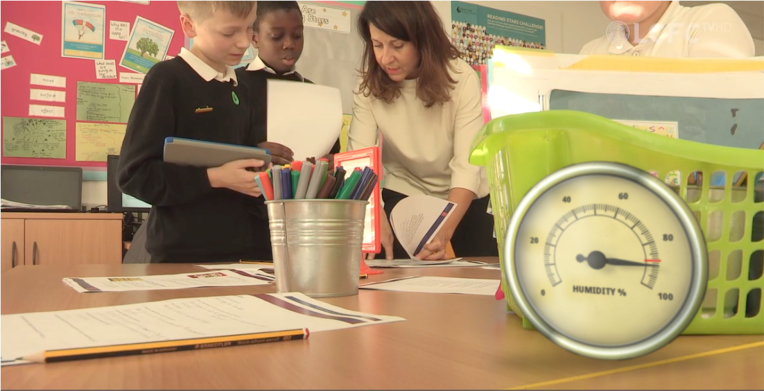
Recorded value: **90** %
